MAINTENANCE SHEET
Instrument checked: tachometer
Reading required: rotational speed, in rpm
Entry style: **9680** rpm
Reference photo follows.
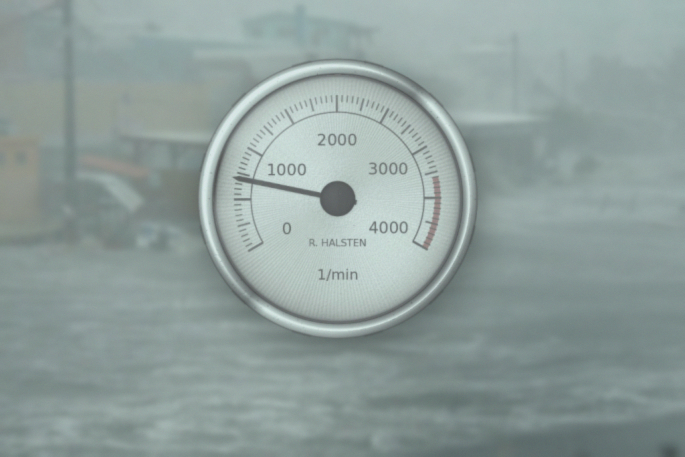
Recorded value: **700** rpm
